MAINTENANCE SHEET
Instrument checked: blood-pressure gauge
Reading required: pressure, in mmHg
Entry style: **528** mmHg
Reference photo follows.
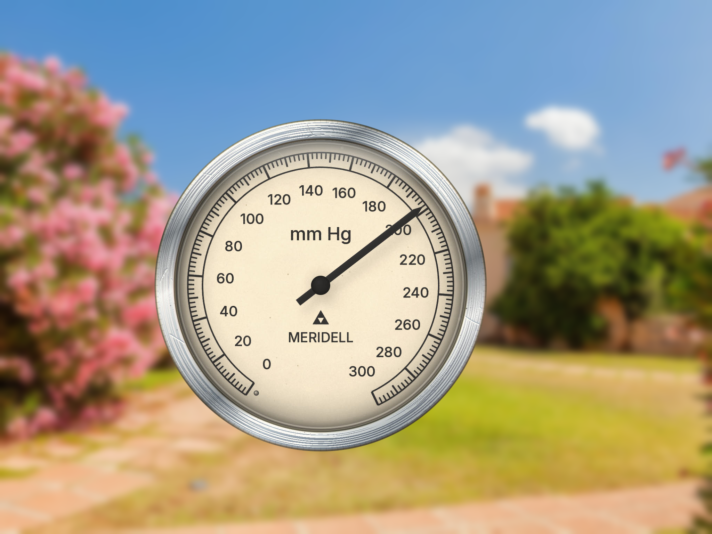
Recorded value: **198** mmHg
